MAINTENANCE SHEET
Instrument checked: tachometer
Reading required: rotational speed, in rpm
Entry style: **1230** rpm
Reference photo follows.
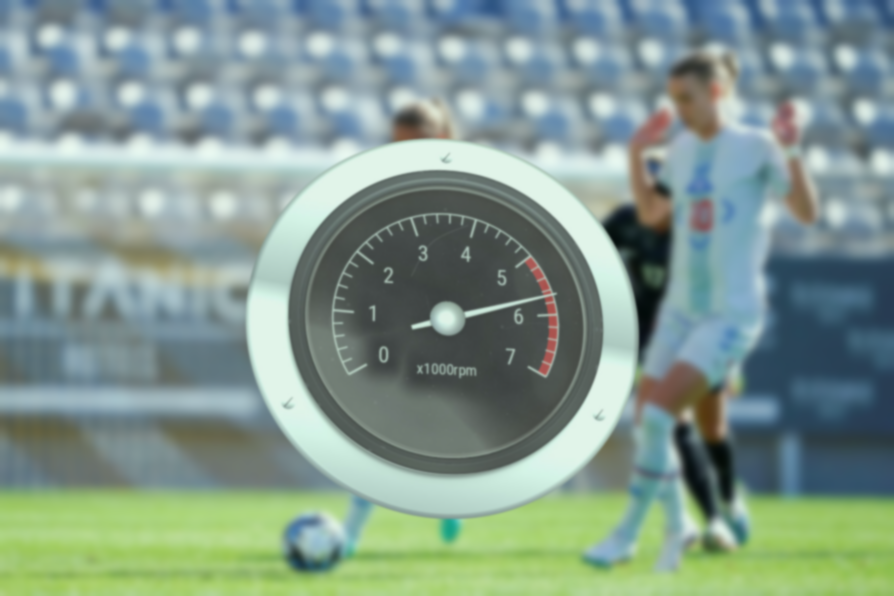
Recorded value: **5700** rpm
